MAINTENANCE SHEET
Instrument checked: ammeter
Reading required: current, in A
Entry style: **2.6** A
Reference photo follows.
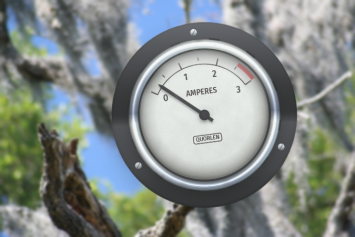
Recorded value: **0.25** A
